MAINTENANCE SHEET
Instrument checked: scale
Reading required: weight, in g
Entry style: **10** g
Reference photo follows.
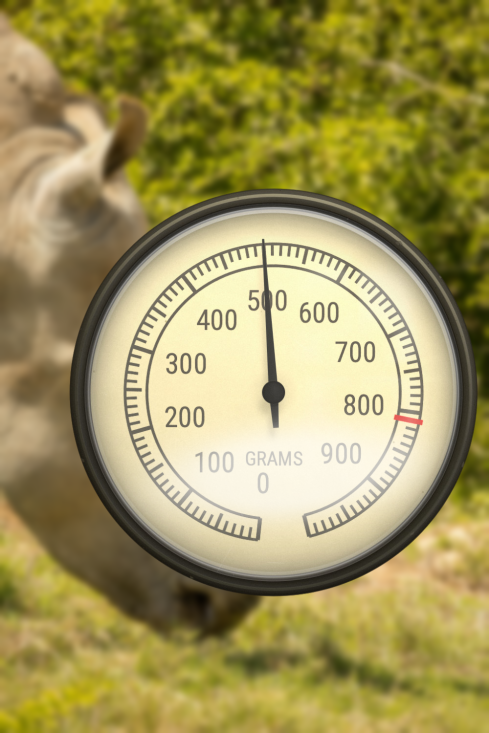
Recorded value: **500** g
